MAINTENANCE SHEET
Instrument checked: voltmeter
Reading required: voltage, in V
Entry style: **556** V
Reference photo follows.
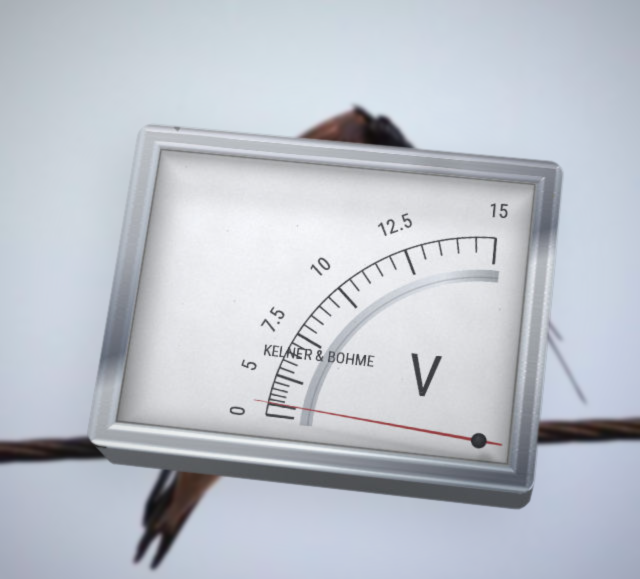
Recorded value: **2.5** V
